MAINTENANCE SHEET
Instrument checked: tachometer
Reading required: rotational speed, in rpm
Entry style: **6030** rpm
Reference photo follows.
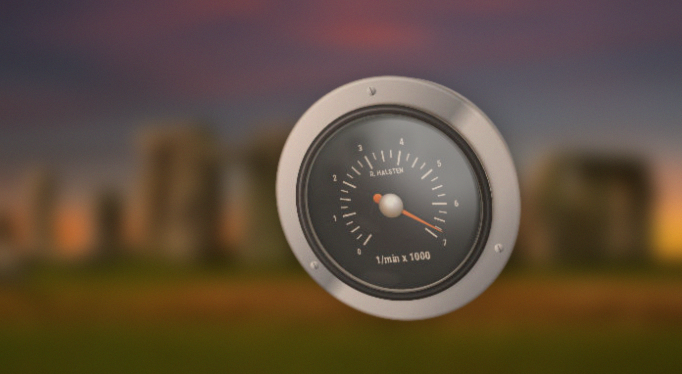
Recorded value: **6750** rpm
